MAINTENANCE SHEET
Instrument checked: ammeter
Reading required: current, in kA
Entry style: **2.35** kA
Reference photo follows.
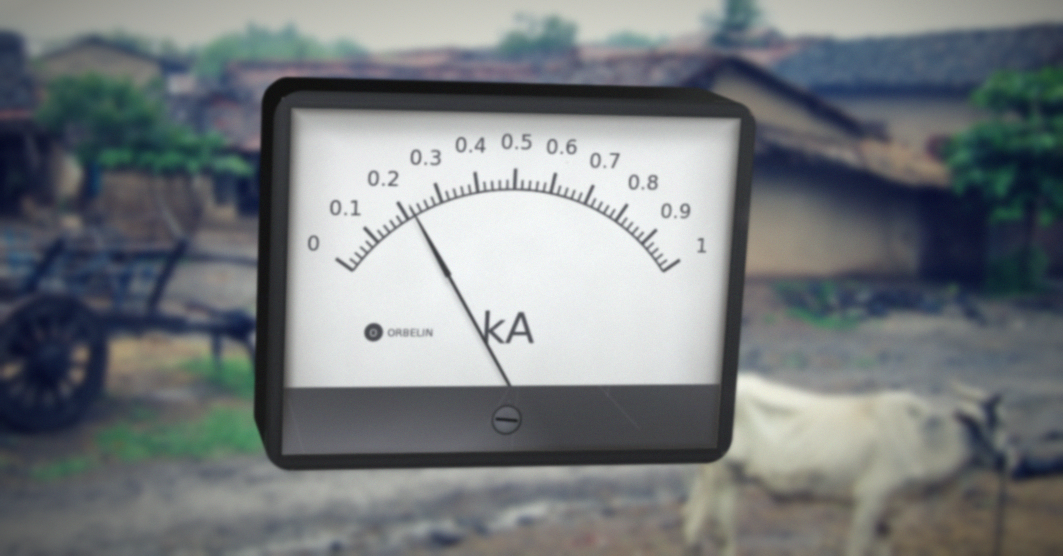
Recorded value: **0.22** kA
